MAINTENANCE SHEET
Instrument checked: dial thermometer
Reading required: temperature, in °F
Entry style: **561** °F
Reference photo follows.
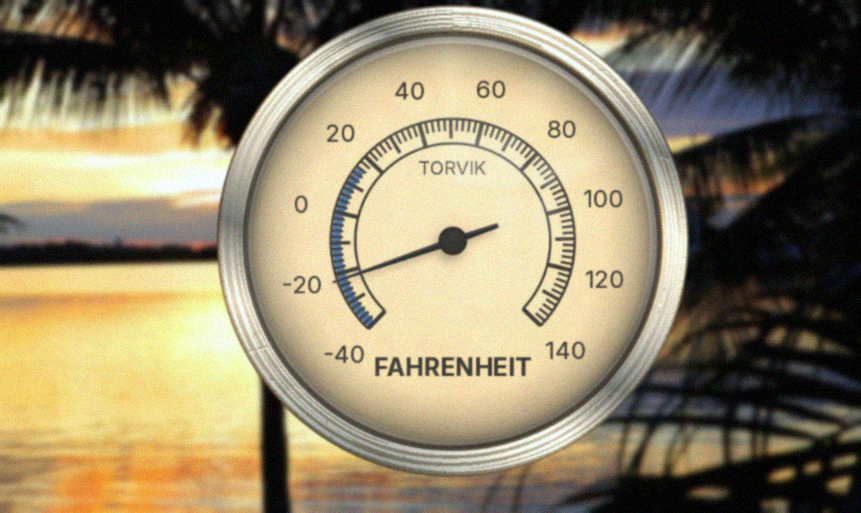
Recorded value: **-22** °F
